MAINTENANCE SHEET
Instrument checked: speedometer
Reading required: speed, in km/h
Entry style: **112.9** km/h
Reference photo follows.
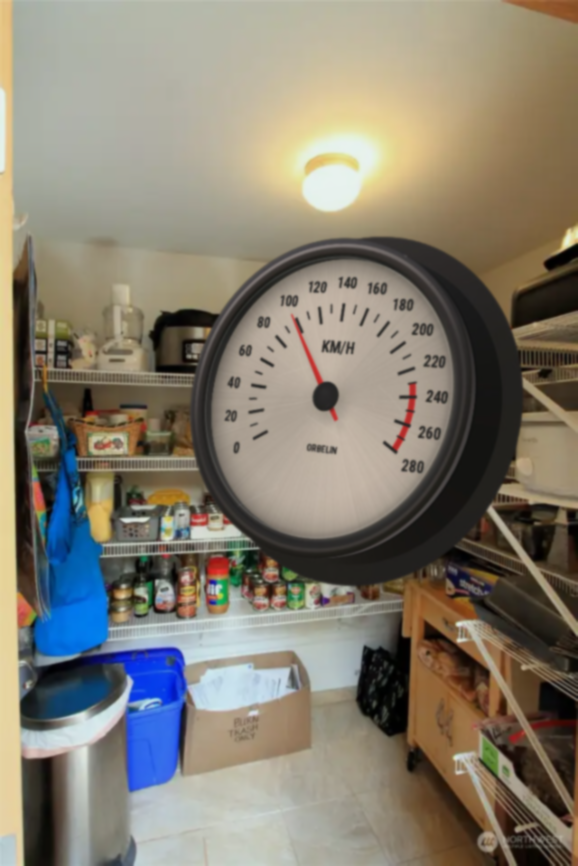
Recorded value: **100** km/h
